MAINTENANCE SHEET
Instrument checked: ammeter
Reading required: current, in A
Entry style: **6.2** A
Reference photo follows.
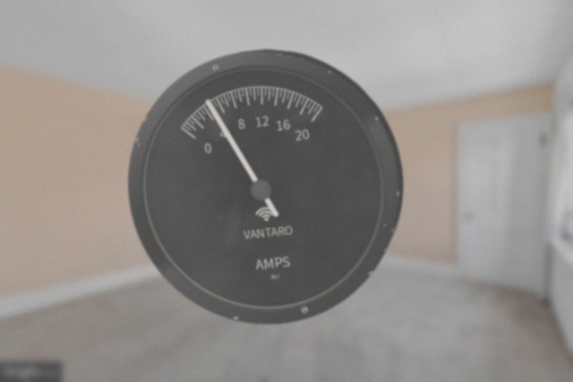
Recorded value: **5** A
